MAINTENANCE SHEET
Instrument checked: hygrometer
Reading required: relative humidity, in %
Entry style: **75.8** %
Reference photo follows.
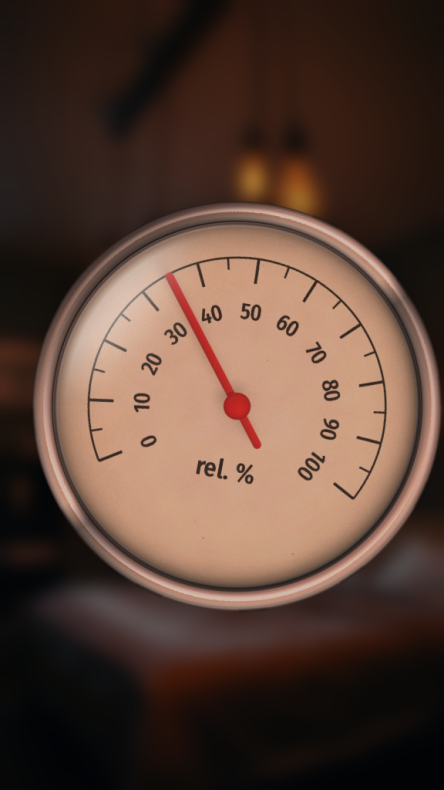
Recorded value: **35** %
